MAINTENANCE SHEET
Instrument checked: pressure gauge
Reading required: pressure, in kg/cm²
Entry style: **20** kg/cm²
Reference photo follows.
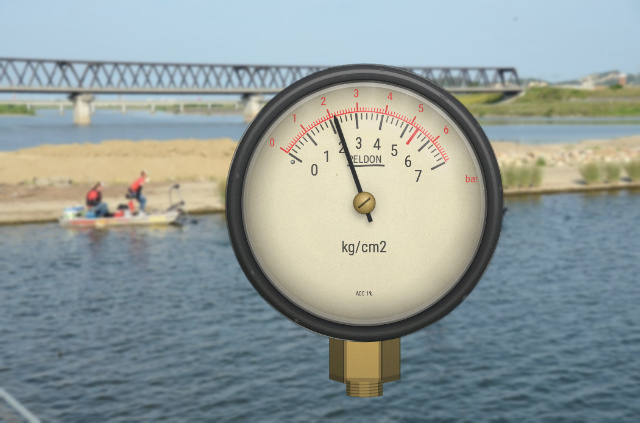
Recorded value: **2.2** kg/cm²
